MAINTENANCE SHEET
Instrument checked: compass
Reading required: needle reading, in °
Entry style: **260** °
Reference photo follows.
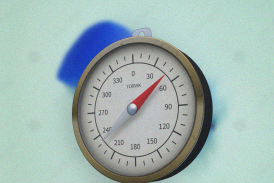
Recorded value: **50** °
